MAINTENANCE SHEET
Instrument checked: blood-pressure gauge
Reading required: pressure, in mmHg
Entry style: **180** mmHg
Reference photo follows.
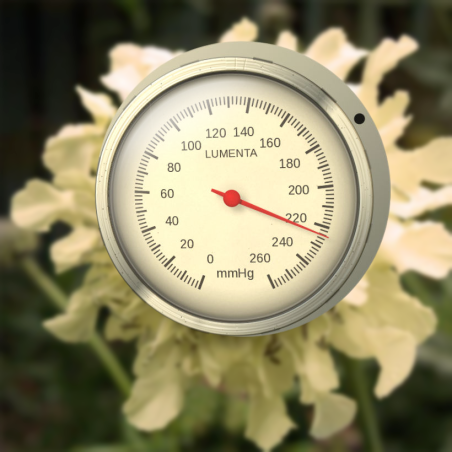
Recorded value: **224** mmHg
